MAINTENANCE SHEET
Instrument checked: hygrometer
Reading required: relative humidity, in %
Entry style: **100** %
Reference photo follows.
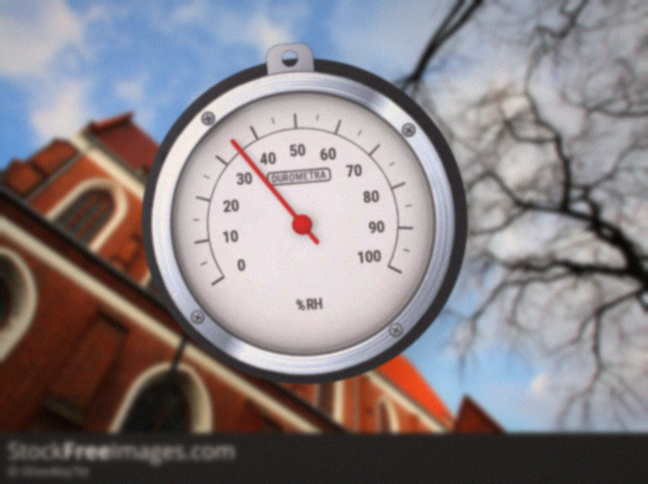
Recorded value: **35** %
